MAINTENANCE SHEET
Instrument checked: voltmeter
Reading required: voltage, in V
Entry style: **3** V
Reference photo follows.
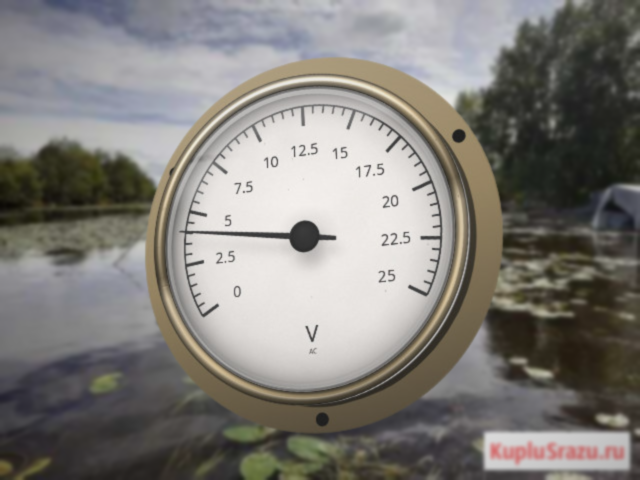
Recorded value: **4** V
